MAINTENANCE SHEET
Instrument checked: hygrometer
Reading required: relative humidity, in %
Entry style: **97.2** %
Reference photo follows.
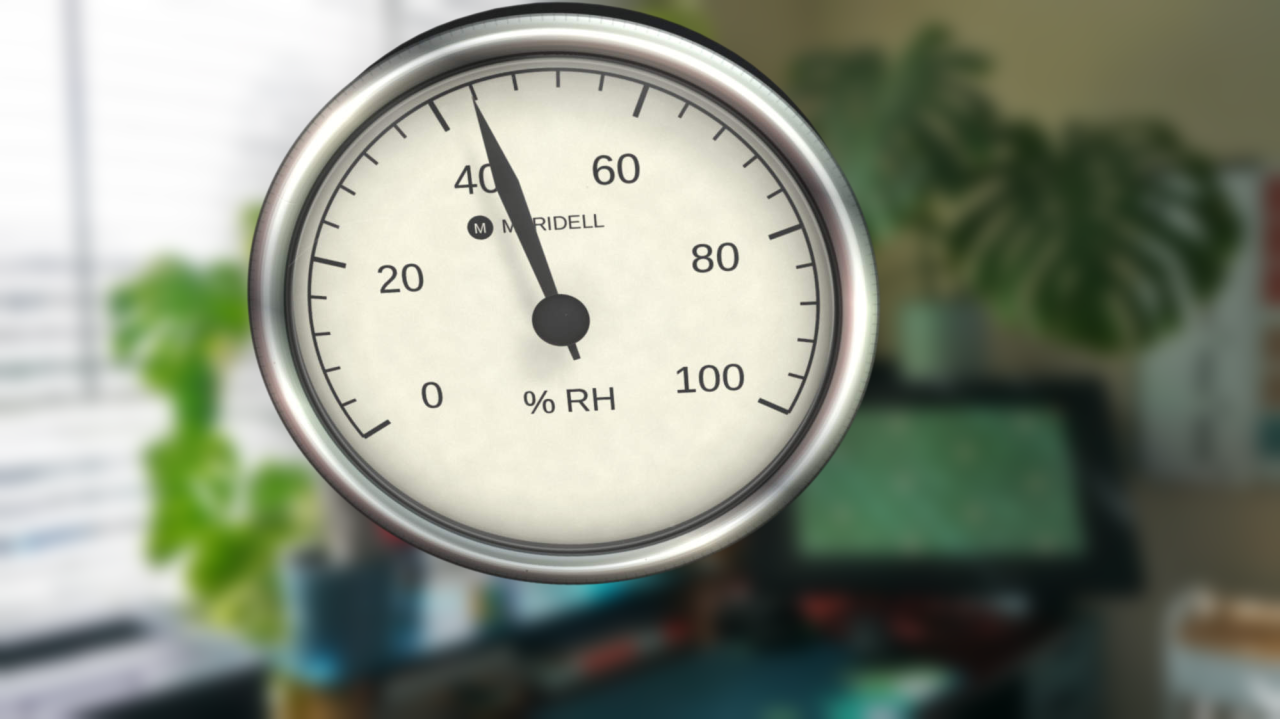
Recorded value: **44** %
